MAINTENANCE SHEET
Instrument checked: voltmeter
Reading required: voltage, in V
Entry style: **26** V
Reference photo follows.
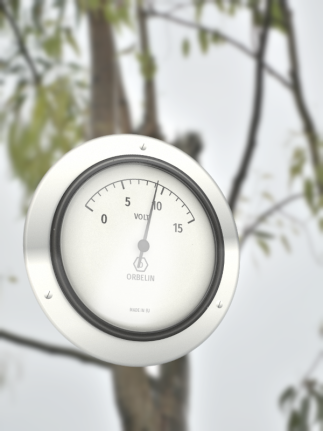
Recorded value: **9** V
